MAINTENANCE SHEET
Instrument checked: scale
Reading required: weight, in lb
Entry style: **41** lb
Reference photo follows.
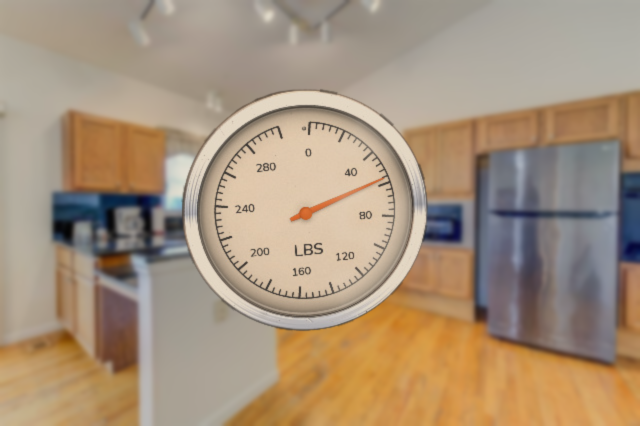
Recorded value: **56** lb
